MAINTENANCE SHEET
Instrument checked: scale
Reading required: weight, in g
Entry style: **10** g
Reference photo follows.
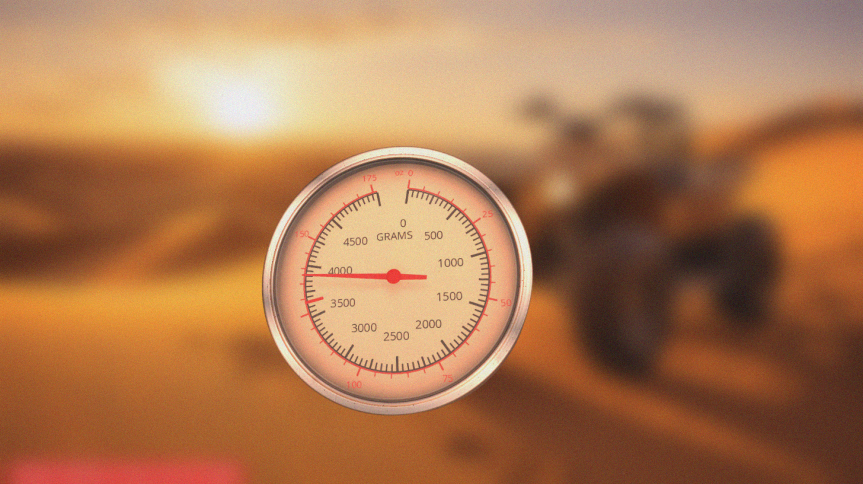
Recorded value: **3900** g
